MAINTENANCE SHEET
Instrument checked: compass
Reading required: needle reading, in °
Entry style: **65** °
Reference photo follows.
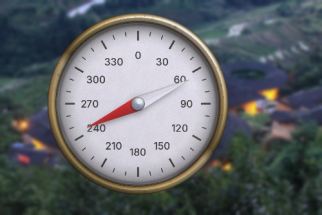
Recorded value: **245** °
